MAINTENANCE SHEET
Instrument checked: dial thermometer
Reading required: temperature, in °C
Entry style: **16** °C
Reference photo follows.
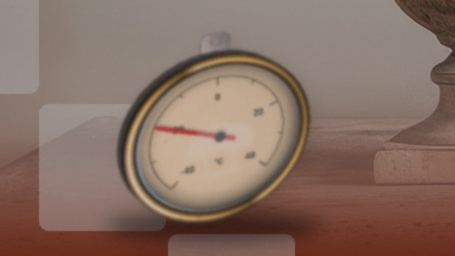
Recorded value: **-20** °C
